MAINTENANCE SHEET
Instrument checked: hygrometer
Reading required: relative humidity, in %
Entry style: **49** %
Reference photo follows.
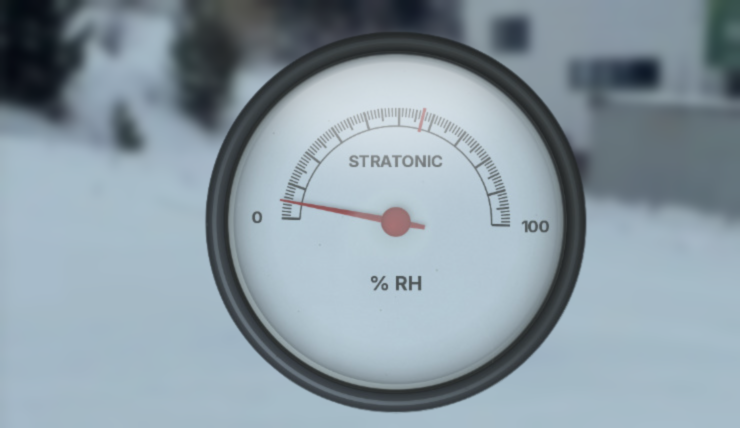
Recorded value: **5** %
